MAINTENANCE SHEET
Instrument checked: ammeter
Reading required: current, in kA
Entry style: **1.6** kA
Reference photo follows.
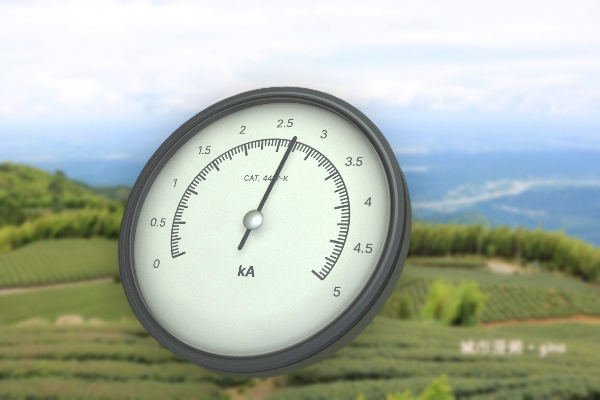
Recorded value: **2.75** kA
